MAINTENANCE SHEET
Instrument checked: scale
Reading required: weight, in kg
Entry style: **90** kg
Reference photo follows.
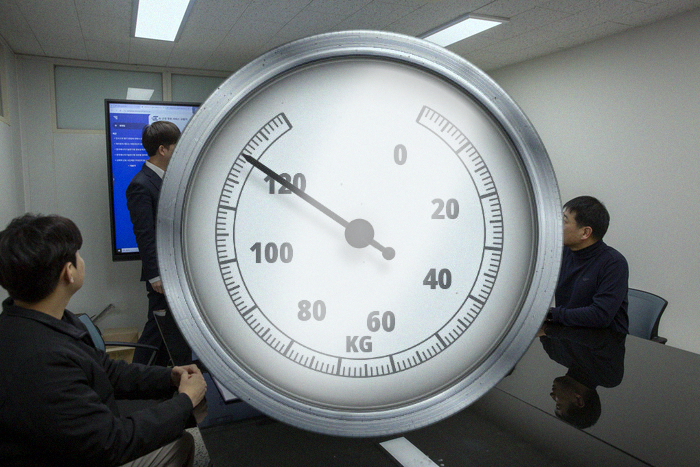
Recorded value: **120** kg
